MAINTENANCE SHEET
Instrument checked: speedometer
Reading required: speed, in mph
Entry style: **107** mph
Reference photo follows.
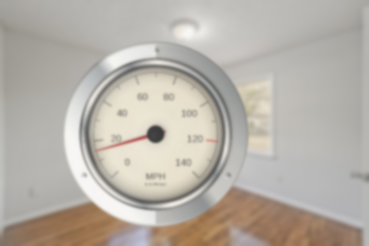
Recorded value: **15** mph
